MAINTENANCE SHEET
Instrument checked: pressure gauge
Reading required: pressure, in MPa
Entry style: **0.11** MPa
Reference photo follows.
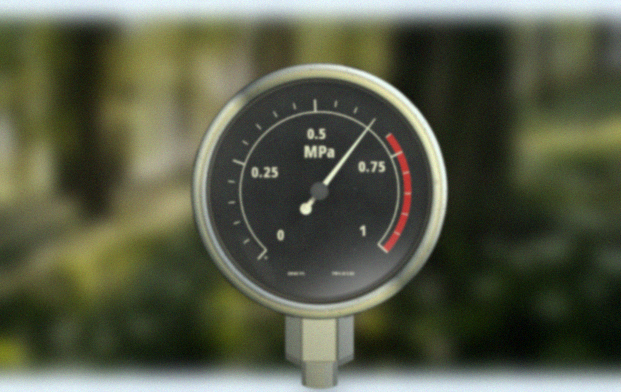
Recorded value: **0.65** MPa
